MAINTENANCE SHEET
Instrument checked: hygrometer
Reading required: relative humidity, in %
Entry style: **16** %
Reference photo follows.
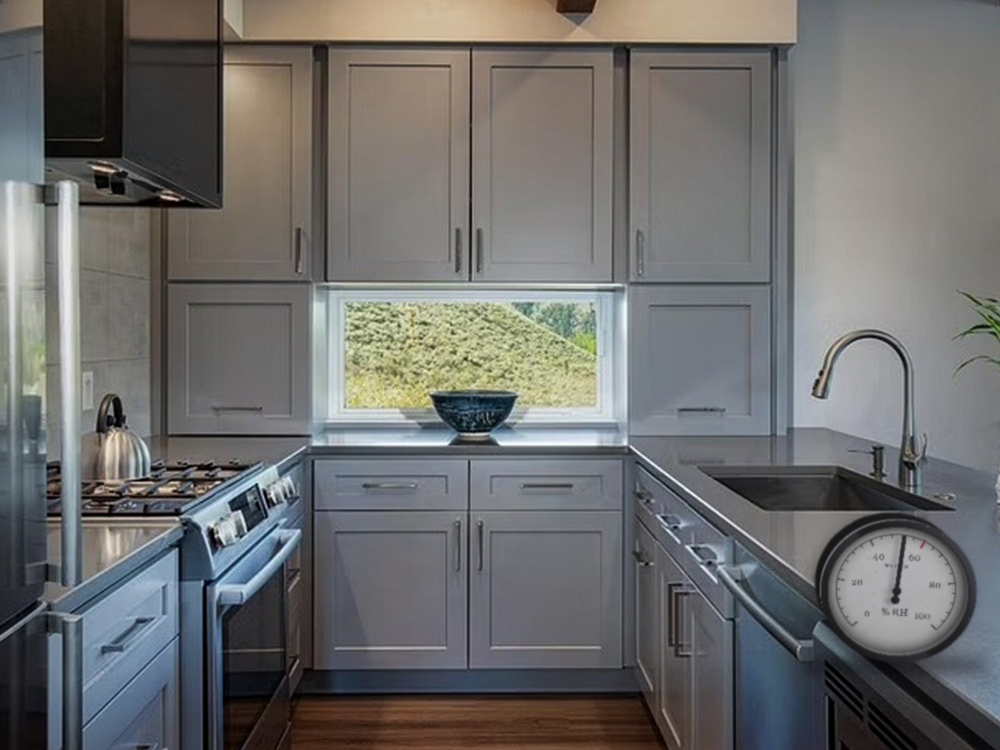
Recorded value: **52** %
